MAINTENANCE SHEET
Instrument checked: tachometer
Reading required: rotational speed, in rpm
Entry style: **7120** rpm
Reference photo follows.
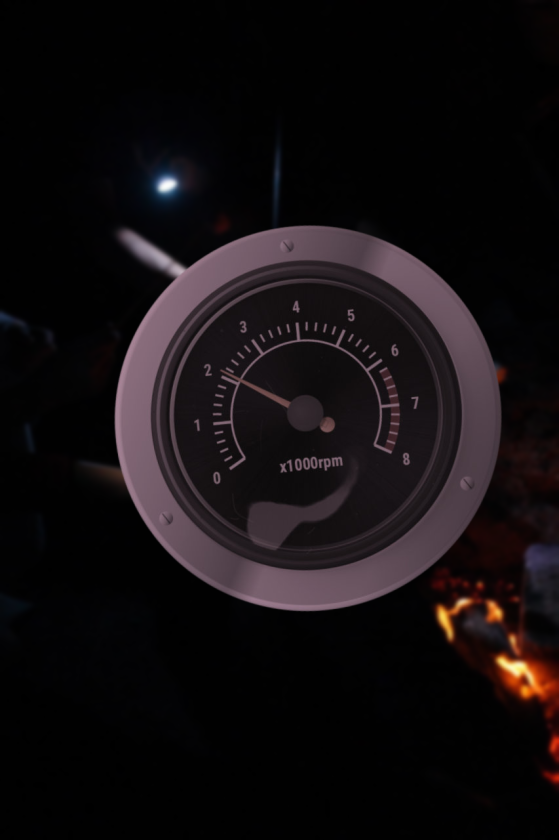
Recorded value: **2100** rpm
